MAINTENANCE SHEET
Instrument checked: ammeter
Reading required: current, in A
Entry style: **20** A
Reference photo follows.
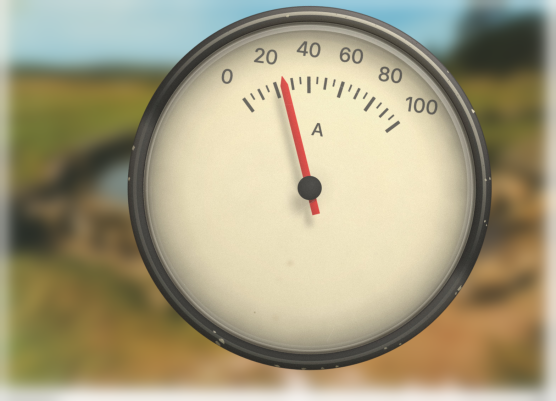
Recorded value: **25** A
